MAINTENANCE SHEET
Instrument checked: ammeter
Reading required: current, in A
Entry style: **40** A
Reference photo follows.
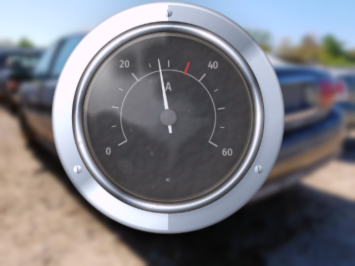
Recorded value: **27.5** A
